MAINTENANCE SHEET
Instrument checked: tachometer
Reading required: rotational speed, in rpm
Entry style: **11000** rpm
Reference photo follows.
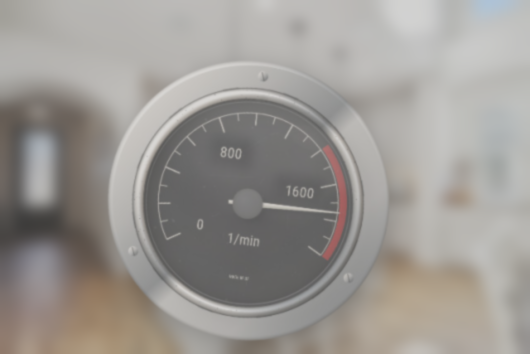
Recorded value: **1750** rpm
